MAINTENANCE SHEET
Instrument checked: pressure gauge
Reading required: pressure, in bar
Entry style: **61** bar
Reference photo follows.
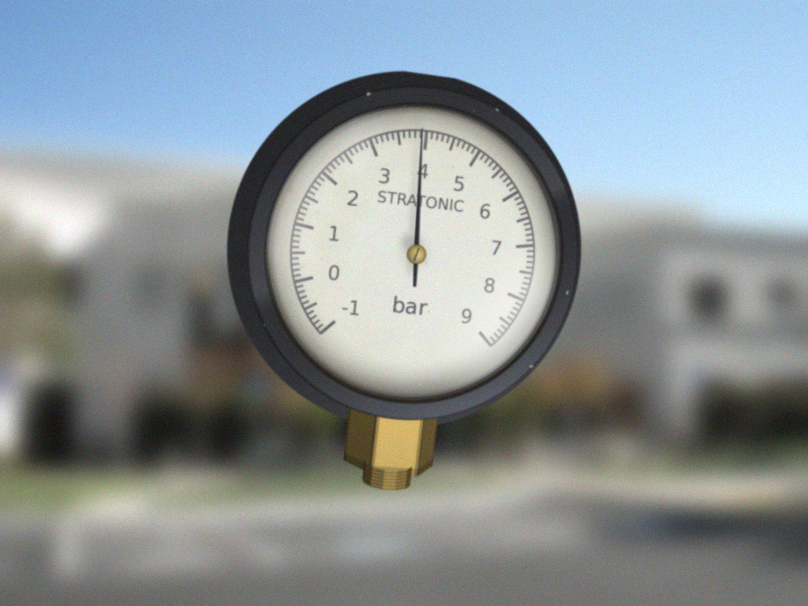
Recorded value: **3.9** bar
